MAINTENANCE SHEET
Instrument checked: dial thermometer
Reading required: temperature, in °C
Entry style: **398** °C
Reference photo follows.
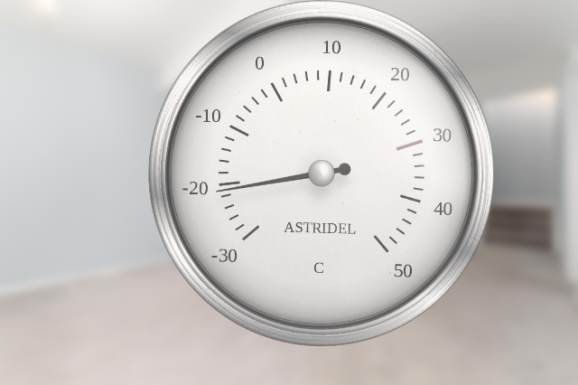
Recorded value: **-21** °C
